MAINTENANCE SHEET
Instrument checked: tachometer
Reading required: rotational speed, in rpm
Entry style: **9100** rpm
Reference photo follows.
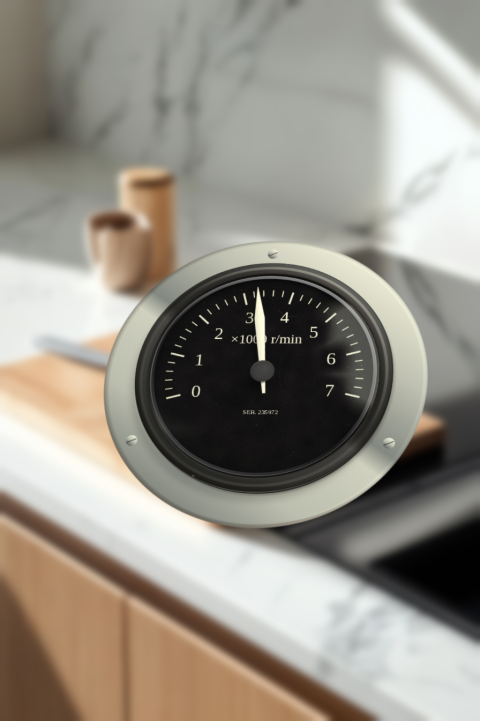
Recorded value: **3300** rpm
